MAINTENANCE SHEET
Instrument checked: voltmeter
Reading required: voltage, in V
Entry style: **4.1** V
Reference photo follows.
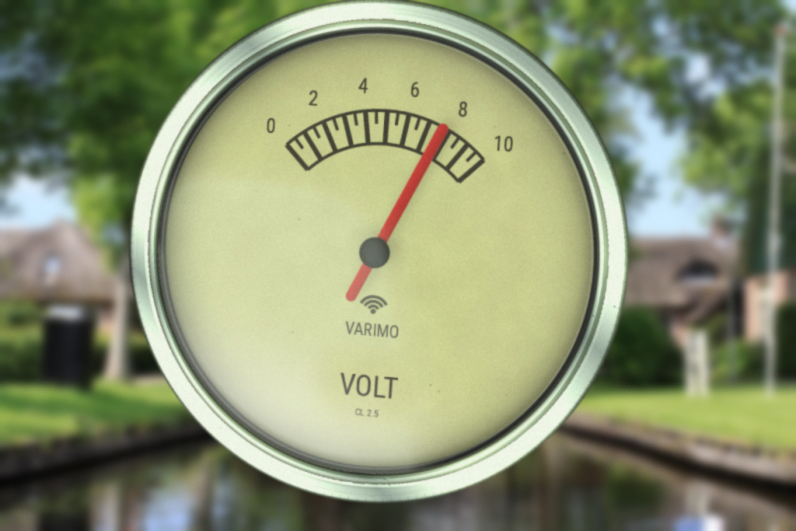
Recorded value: **7.75** V
